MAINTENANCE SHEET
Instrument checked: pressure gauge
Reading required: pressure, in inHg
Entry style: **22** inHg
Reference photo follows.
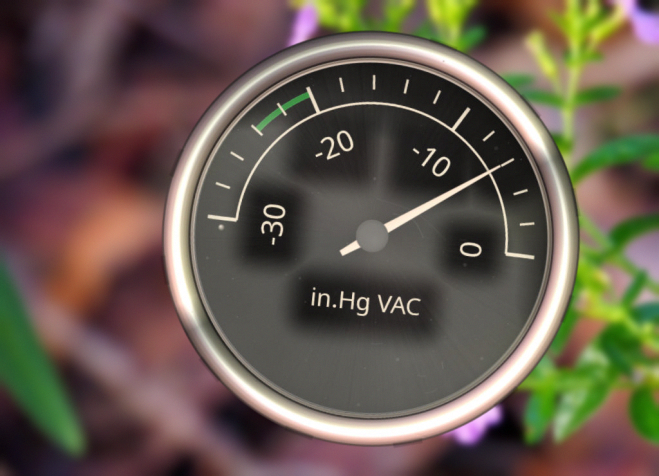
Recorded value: **-6** inHg
